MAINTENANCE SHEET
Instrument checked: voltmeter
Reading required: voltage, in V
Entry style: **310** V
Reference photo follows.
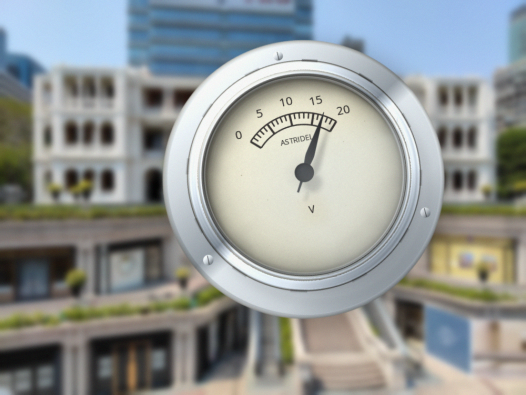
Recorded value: **17** V
